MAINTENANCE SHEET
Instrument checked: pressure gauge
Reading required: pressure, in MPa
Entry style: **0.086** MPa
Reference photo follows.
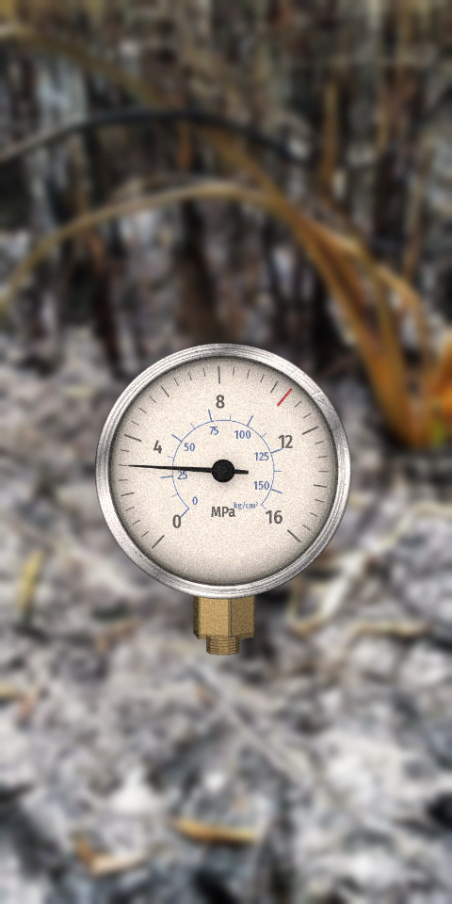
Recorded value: **3** MPa
